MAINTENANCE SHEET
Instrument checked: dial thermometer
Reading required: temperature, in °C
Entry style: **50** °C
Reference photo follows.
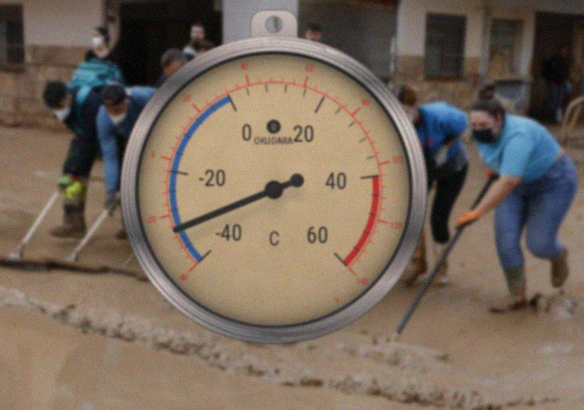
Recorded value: **-32** °C
